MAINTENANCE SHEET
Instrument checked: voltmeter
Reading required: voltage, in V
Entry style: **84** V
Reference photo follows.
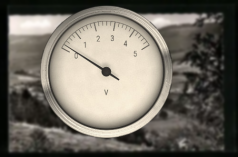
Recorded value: **0.2** V
